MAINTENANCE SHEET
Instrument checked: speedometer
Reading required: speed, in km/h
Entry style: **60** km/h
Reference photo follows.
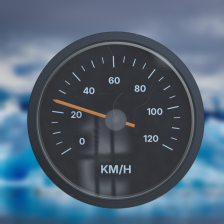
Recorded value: **25** km/h
